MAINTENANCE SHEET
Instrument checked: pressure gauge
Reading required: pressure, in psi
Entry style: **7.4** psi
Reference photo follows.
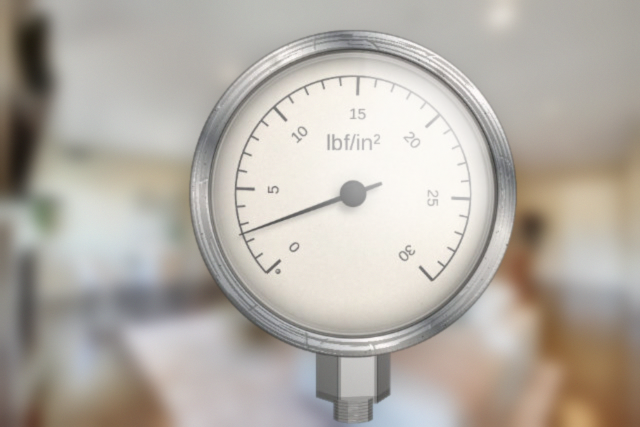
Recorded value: **2.5** psi
